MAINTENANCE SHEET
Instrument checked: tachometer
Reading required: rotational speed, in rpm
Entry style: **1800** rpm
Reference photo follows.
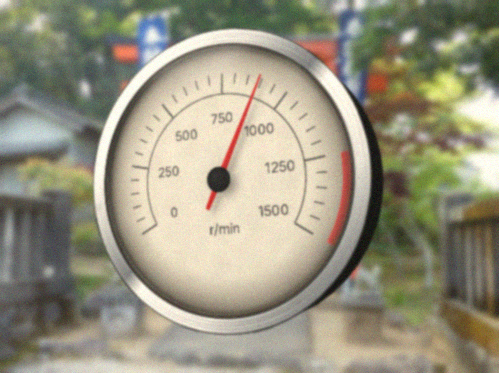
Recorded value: **900** rpm
